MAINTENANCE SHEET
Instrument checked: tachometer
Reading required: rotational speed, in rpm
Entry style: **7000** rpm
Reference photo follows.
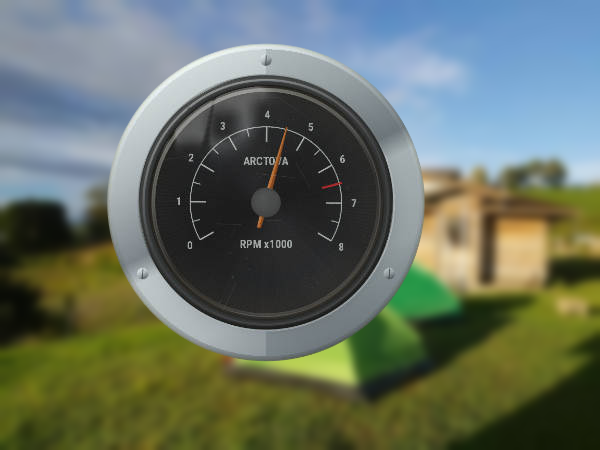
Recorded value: **4500** rpm
